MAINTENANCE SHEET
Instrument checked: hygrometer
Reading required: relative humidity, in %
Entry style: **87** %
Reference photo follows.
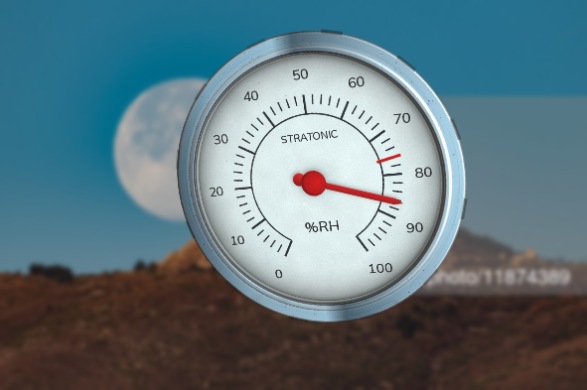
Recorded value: **86** %
